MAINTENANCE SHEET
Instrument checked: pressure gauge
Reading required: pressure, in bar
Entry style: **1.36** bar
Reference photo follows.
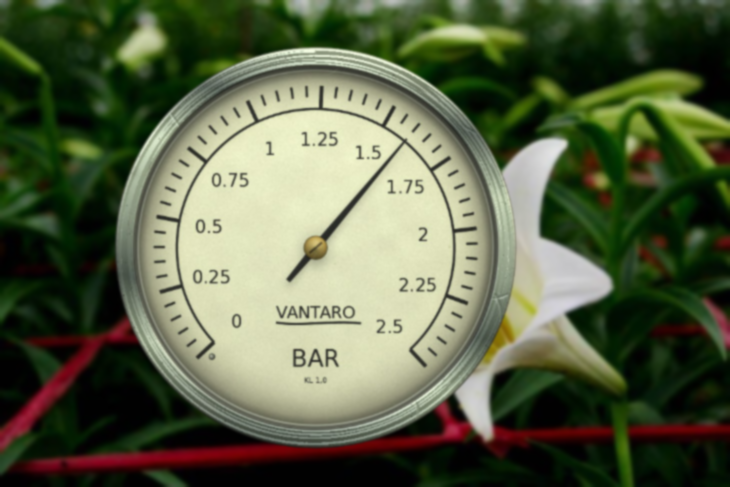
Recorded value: **1.6** bar
